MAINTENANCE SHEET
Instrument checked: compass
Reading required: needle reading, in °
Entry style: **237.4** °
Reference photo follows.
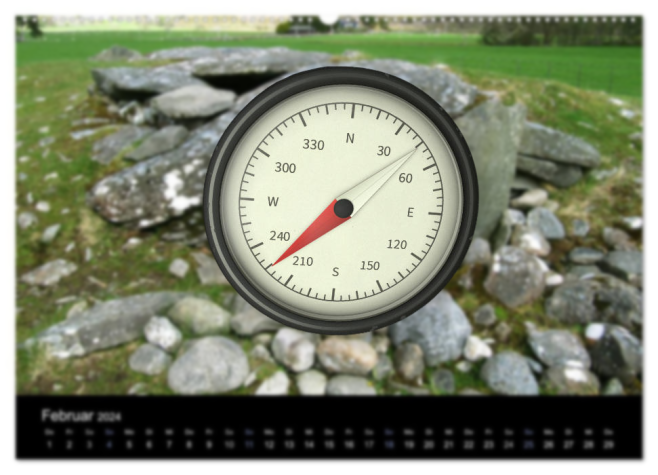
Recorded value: **225** °
